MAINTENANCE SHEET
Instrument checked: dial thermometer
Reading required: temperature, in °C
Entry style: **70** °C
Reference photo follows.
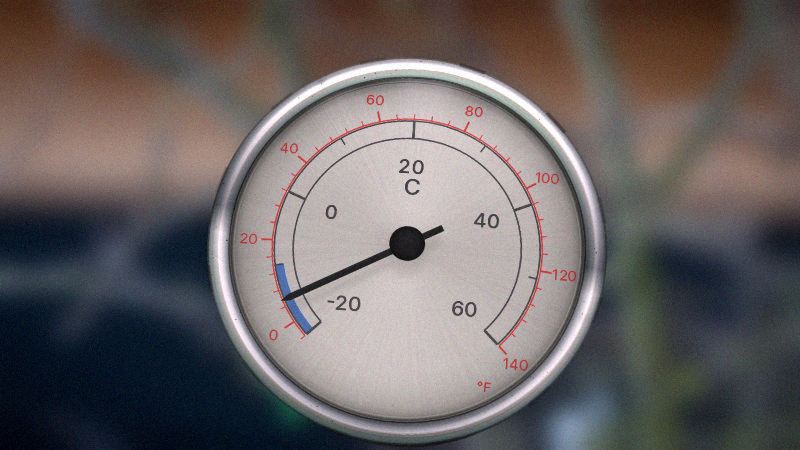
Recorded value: **-15** °C
